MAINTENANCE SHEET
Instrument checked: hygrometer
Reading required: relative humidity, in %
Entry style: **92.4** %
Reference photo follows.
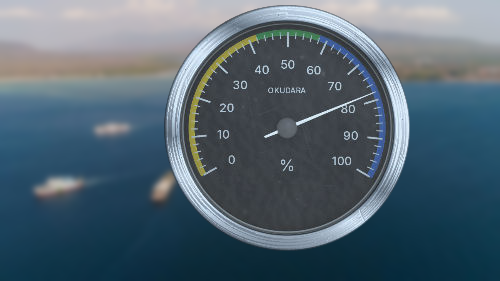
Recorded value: **78** %
